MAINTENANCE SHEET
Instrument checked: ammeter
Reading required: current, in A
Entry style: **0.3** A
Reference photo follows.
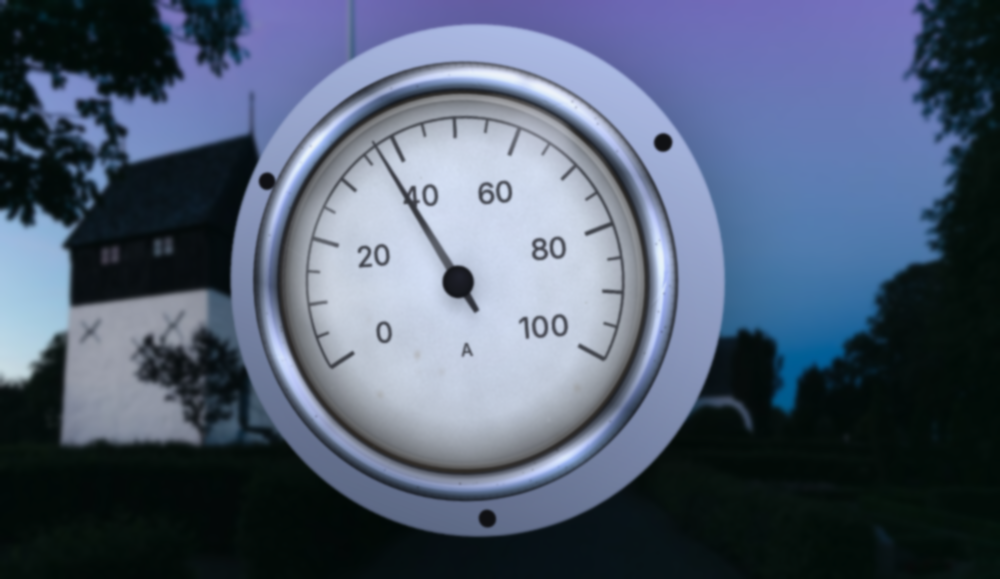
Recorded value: **37.5** A
